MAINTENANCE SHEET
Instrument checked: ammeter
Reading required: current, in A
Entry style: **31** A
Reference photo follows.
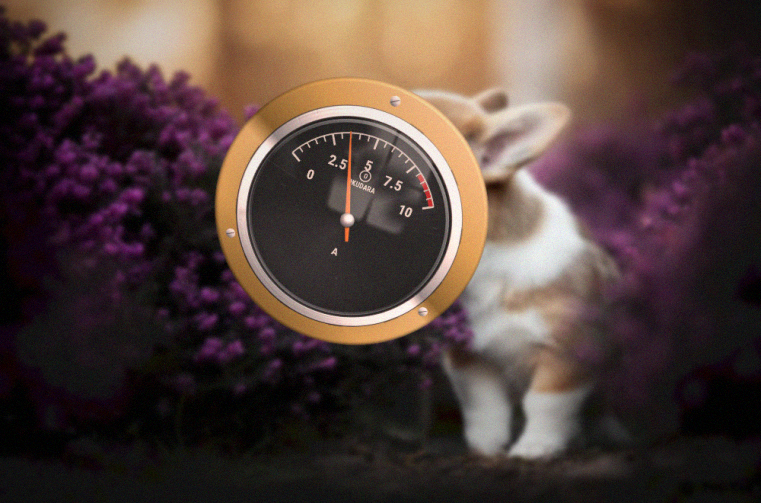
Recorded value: **3.5** A
